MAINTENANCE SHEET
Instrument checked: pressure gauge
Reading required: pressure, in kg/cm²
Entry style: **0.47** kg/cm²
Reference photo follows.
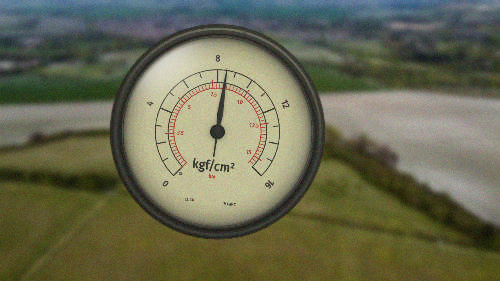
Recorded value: **8.5** kg/cm²
